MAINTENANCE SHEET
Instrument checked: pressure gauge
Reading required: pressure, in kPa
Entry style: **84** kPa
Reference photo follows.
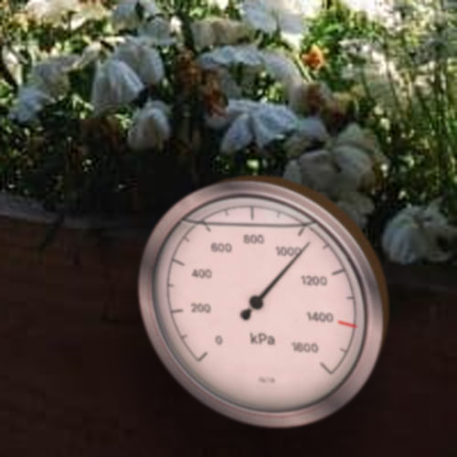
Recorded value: **1050** kPa
